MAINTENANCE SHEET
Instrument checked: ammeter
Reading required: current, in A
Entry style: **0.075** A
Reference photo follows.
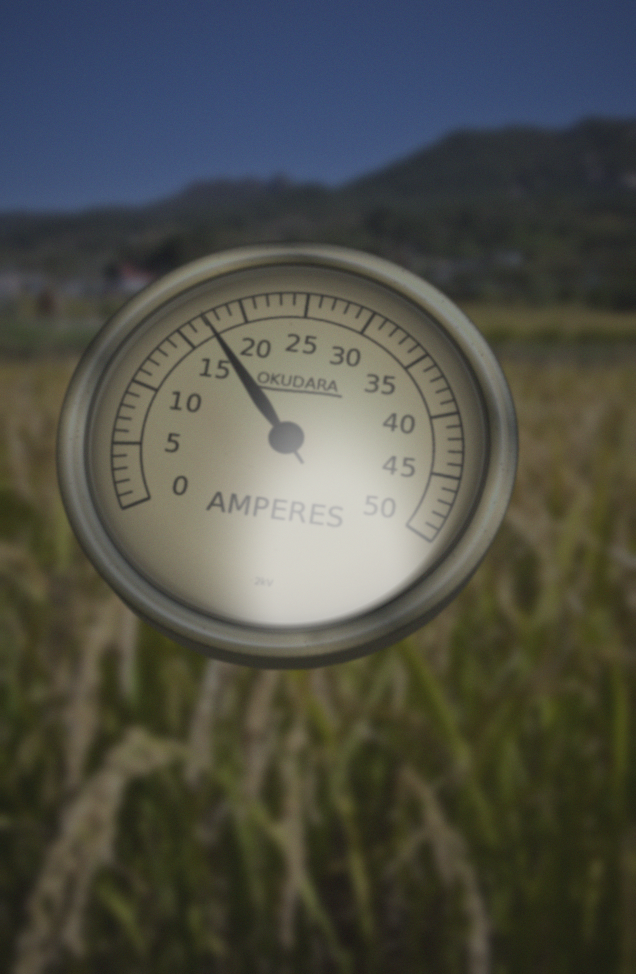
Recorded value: **17** A
